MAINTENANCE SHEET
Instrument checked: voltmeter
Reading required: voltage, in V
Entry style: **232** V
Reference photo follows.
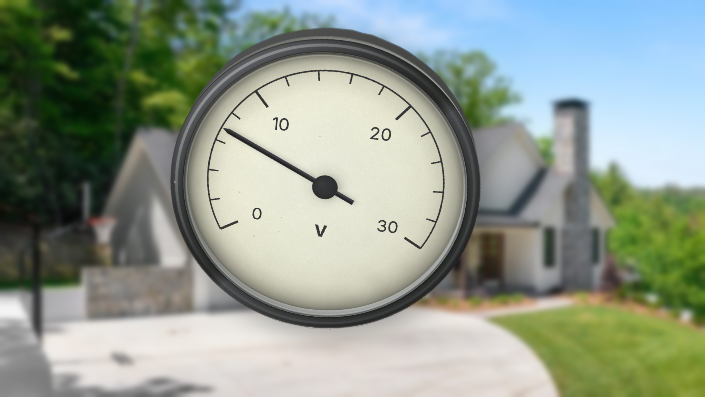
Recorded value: **7** V
